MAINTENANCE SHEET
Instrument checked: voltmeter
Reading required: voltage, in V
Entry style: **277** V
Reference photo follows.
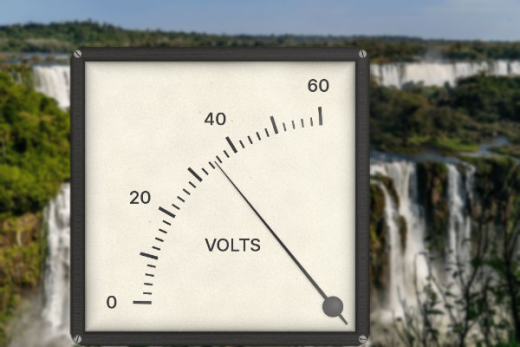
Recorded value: **35** V
